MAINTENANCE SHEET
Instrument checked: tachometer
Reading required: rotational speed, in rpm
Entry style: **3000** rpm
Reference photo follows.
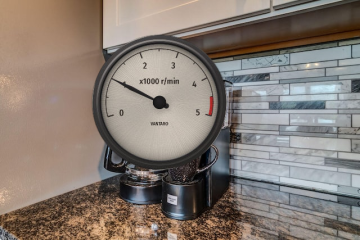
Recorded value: **1000** rpm
